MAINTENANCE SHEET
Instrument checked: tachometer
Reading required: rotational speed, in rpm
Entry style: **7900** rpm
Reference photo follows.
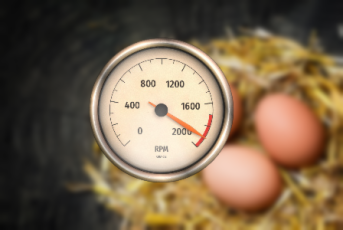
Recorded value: **1900** rpm
